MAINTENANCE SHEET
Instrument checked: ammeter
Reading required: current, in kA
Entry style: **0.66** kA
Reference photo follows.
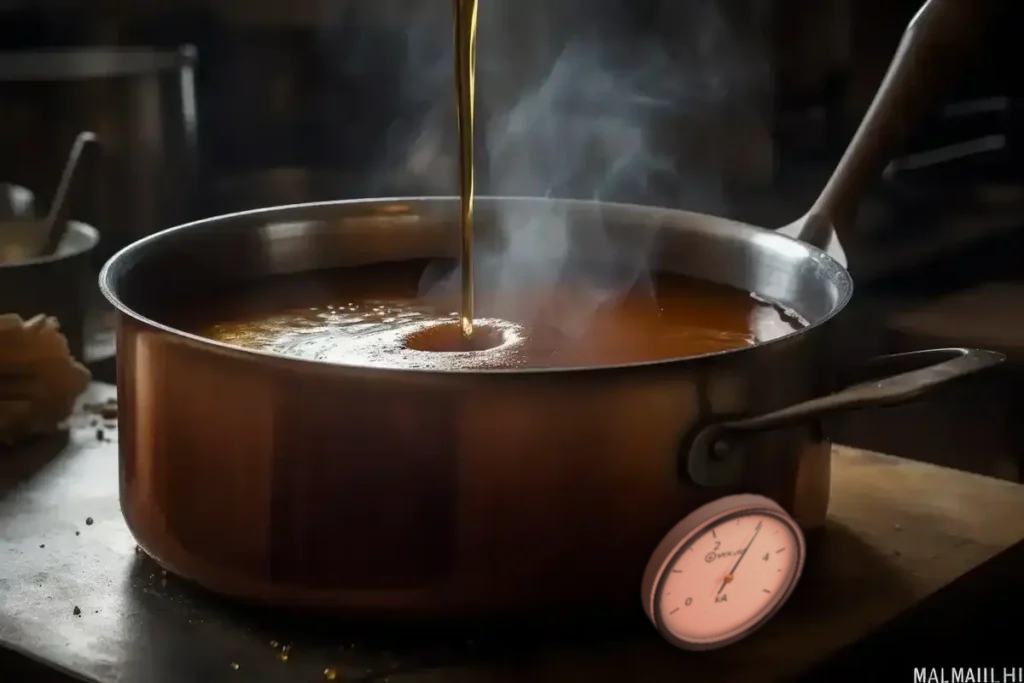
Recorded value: **3** kA
